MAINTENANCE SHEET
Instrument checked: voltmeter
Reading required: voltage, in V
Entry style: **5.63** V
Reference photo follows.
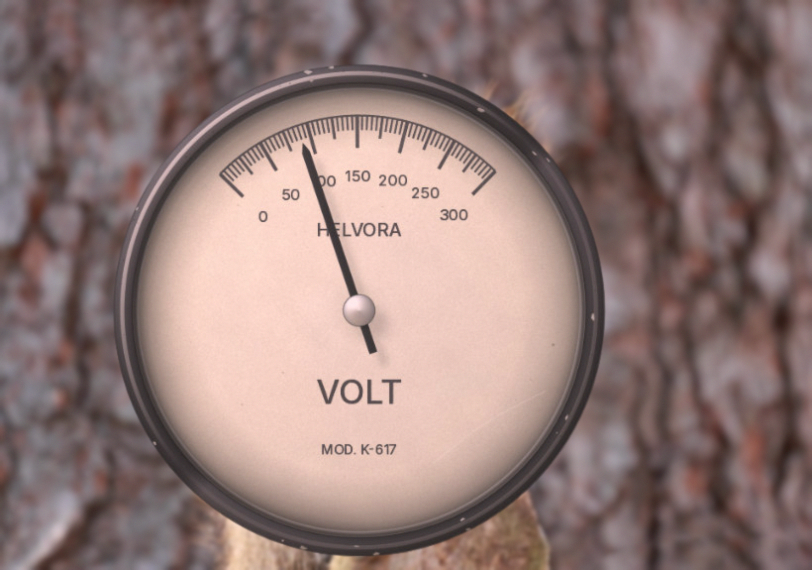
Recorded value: **90** V
